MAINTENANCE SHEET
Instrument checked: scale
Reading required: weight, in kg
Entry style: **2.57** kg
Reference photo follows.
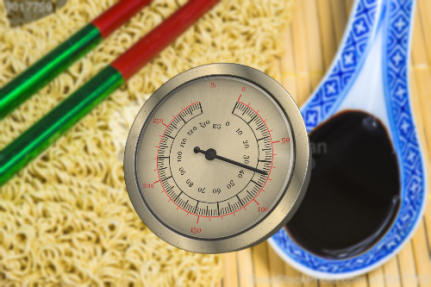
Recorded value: **35** kg
